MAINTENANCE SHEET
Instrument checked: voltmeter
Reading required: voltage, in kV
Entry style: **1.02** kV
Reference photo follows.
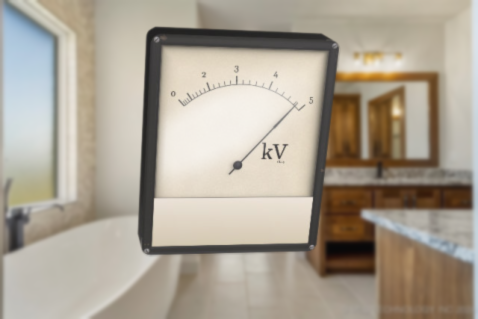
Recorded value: **4.8** kV
